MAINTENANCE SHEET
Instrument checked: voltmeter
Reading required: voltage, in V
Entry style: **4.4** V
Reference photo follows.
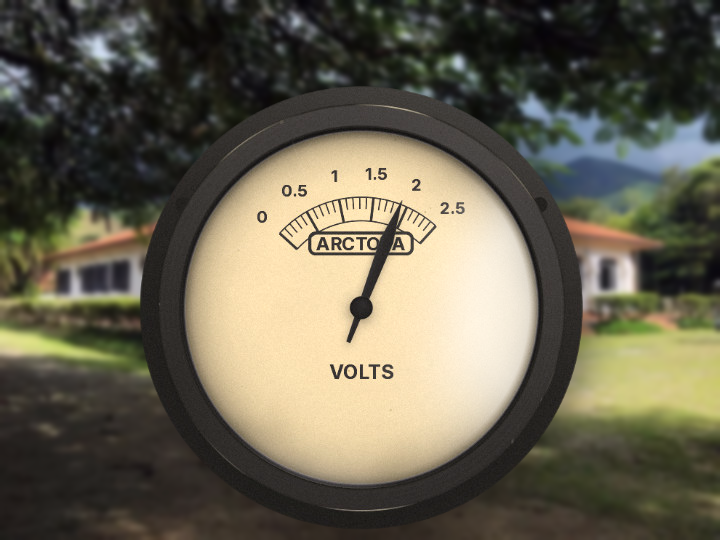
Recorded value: **1.9** V
